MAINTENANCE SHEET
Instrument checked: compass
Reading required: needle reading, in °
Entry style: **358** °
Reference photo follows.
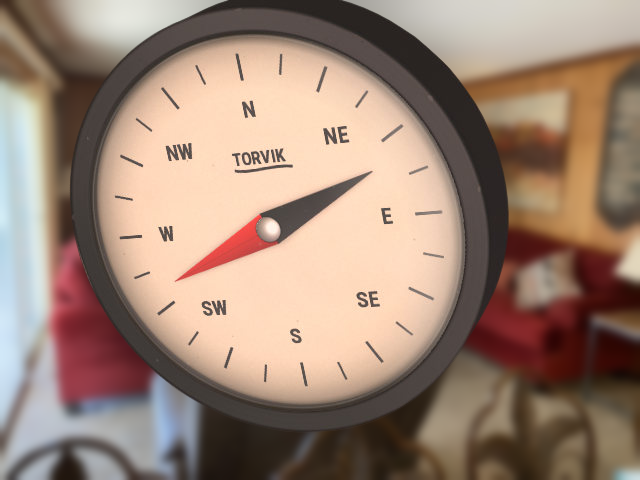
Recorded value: **247.5** °
